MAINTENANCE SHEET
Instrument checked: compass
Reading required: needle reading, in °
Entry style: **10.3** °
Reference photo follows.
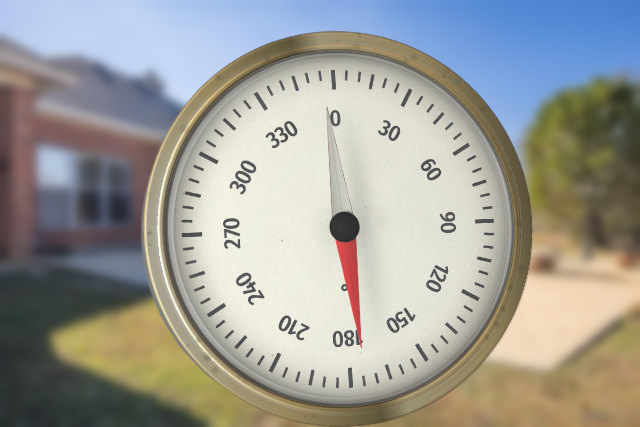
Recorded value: **175** °
